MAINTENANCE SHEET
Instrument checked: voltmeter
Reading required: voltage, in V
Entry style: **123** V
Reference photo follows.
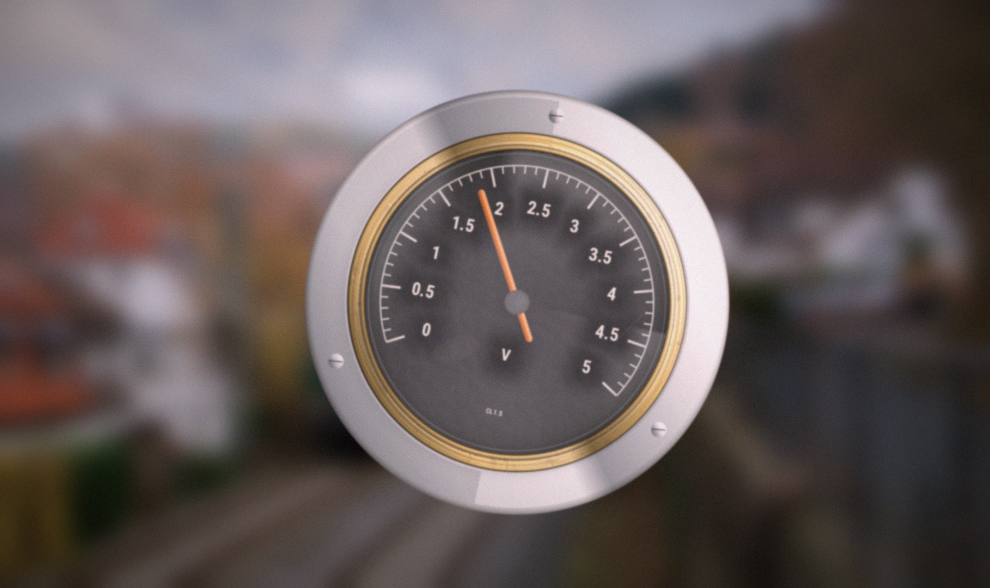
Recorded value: **1.85** V
